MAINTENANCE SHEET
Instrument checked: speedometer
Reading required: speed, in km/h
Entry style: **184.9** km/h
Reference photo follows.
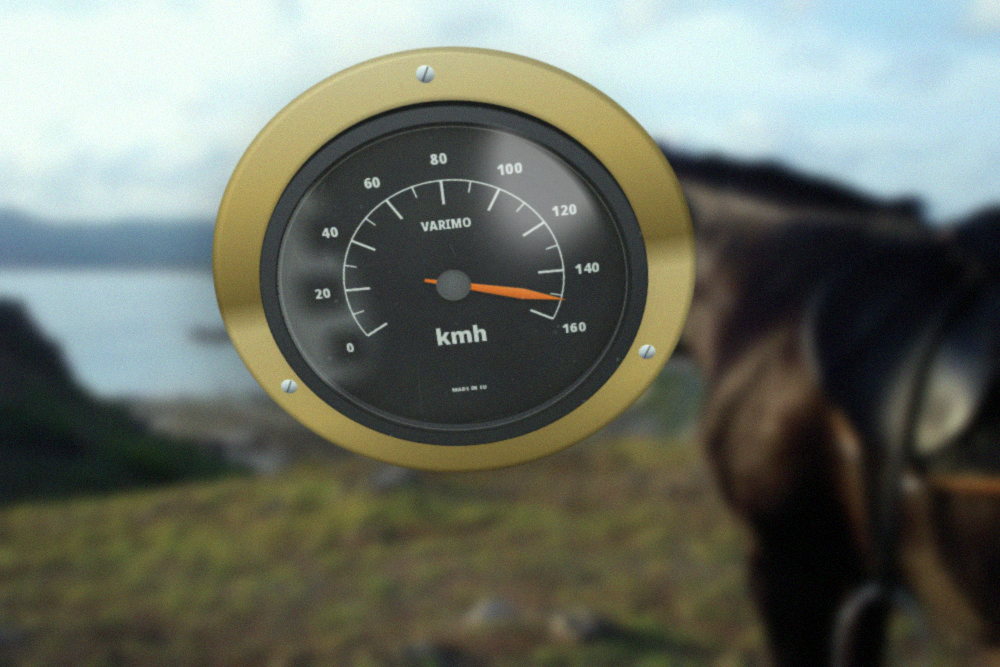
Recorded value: **150** km/h
